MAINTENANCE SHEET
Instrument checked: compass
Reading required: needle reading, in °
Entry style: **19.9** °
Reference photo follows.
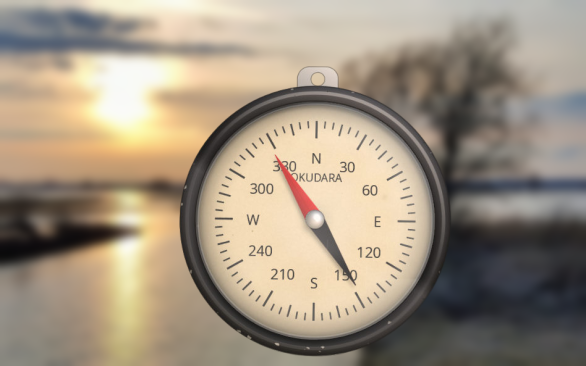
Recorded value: **327.5** °
